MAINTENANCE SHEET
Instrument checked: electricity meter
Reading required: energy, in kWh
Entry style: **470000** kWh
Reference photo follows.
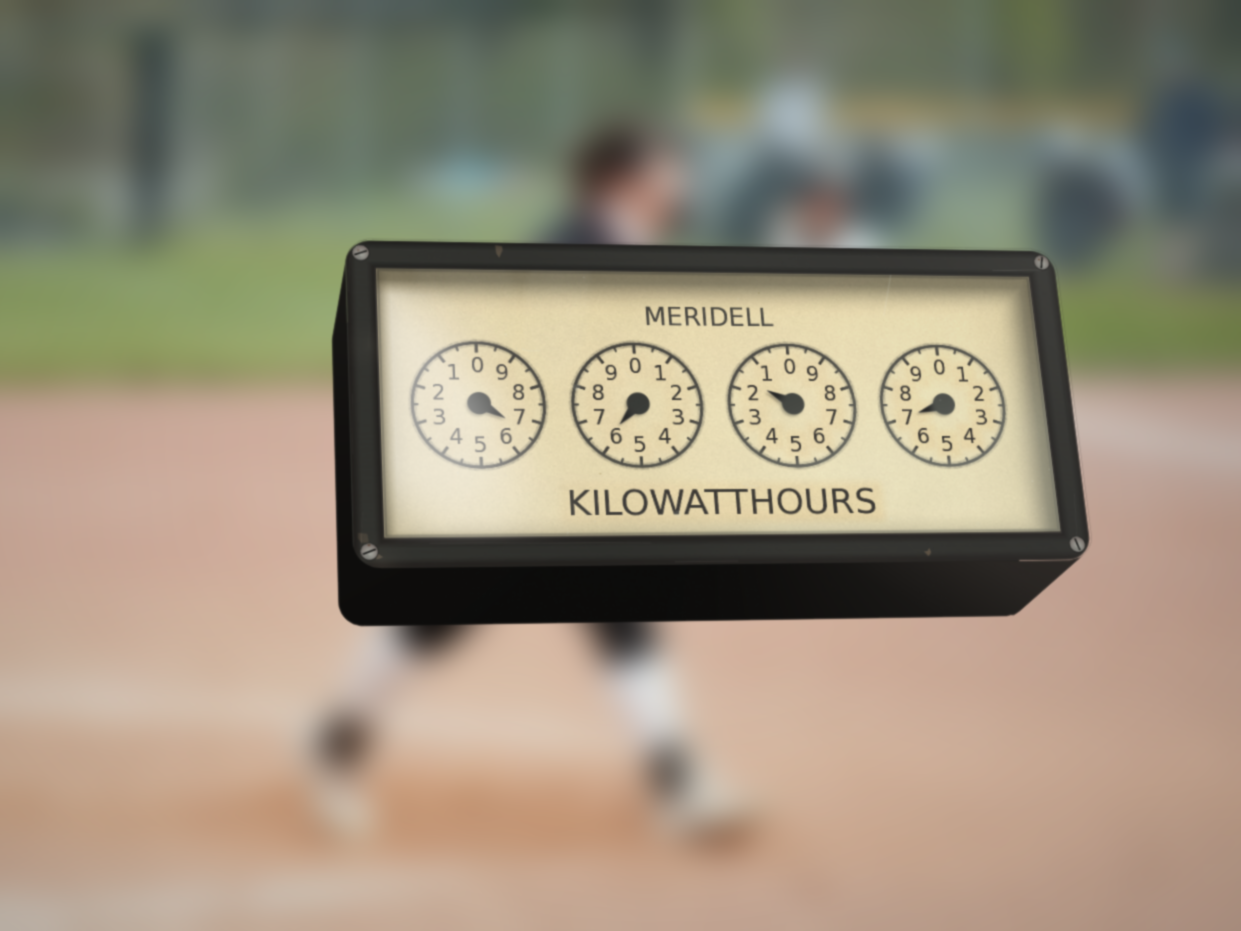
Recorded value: **6617** kWh
